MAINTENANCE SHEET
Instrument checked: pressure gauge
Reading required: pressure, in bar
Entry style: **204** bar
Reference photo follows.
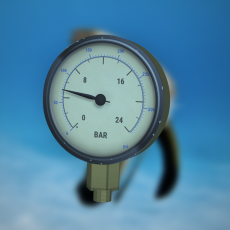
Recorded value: **5** bar
